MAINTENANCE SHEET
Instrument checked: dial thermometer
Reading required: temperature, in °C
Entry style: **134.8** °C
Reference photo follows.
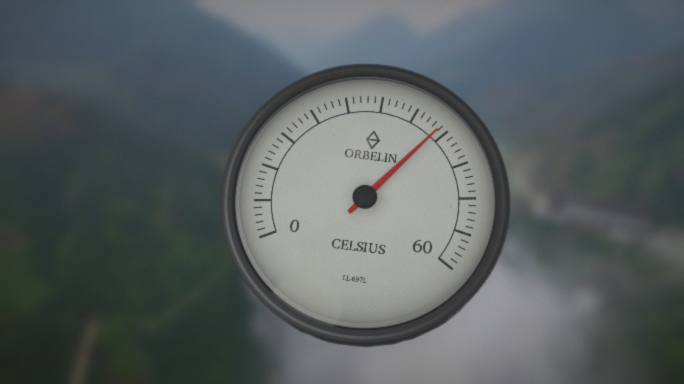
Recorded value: **39** °C
